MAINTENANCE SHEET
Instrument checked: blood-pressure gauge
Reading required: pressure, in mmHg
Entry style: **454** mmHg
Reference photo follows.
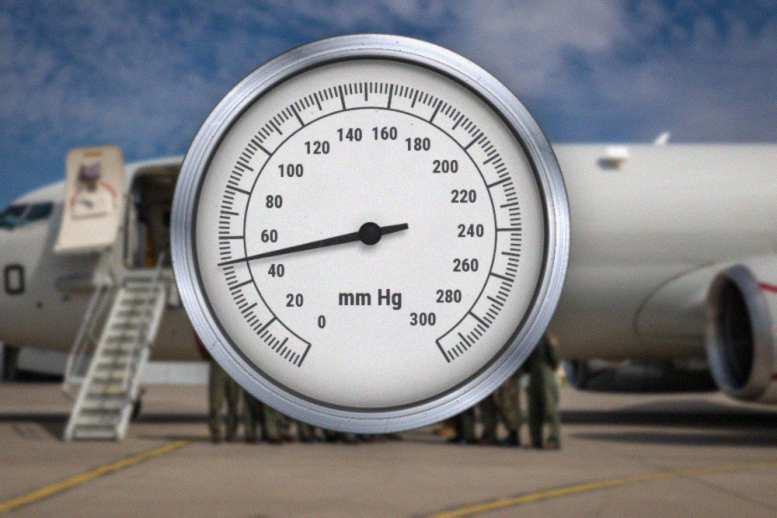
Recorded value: **50** mmHg
